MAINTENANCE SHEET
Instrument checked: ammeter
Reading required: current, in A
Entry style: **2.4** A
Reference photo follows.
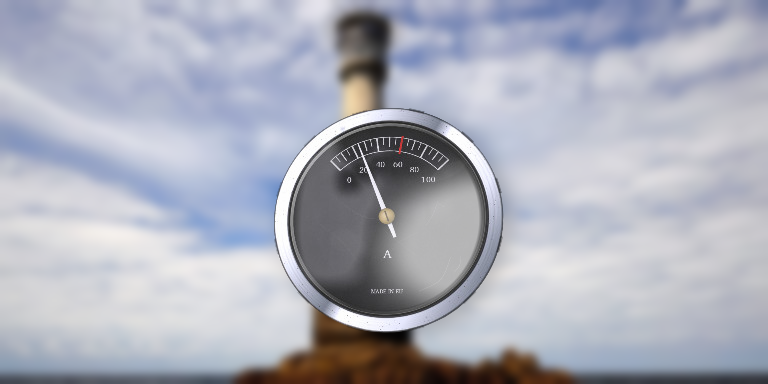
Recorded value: **25** A
